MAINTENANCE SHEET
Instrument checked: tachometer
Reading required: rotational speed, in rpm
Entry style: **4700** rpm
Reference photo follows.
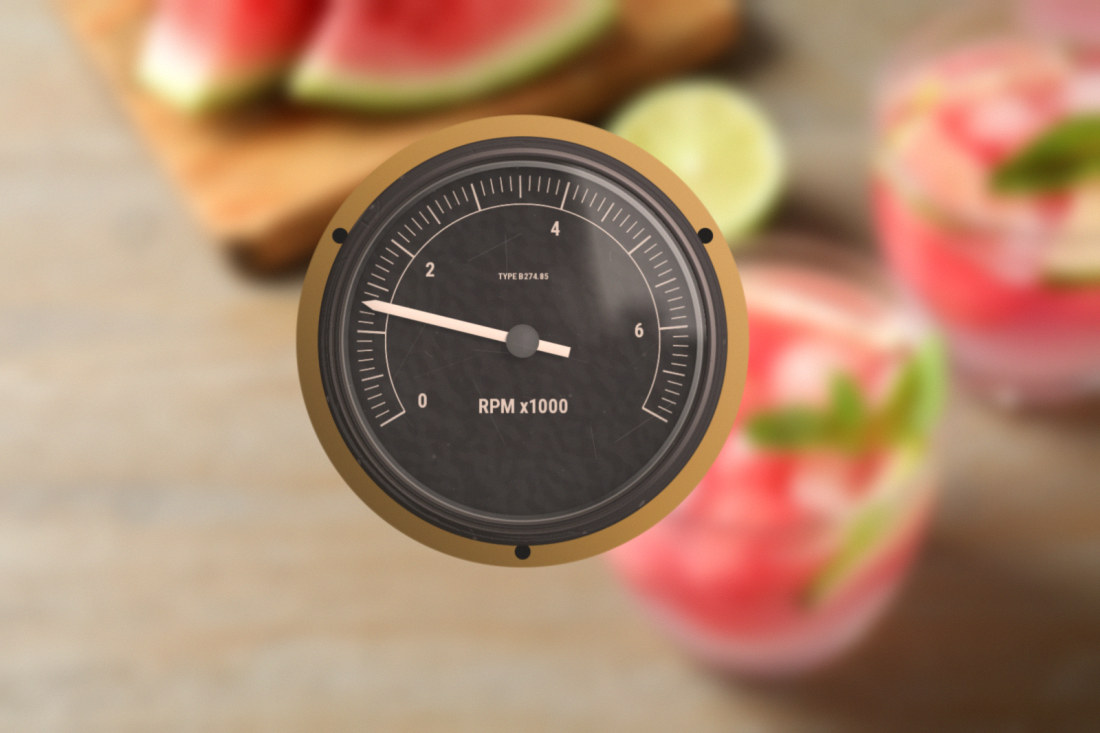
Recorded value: **1300** rpm
